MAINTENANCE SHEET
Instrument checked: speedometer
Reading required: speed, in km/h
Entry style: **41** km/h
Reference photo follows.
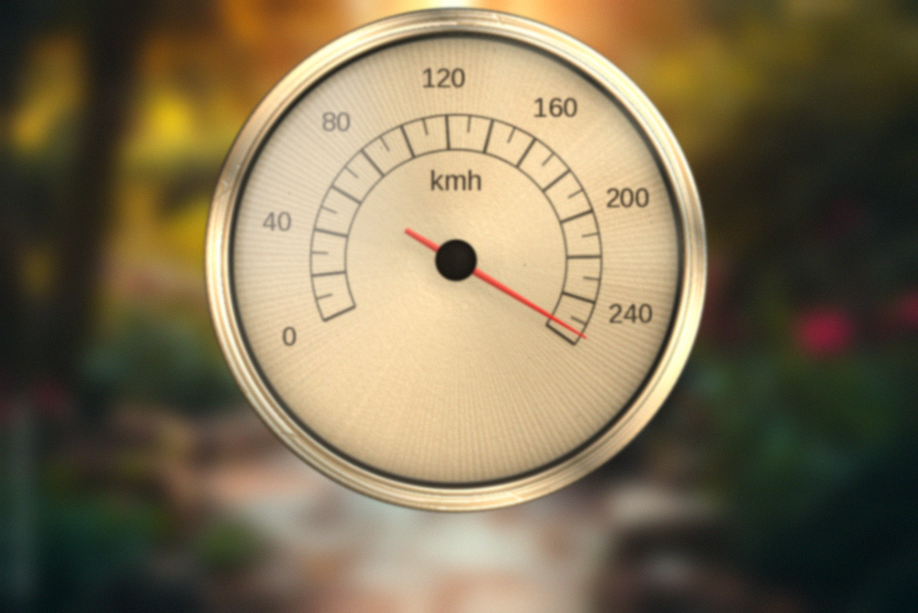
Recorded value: **255** km/h
